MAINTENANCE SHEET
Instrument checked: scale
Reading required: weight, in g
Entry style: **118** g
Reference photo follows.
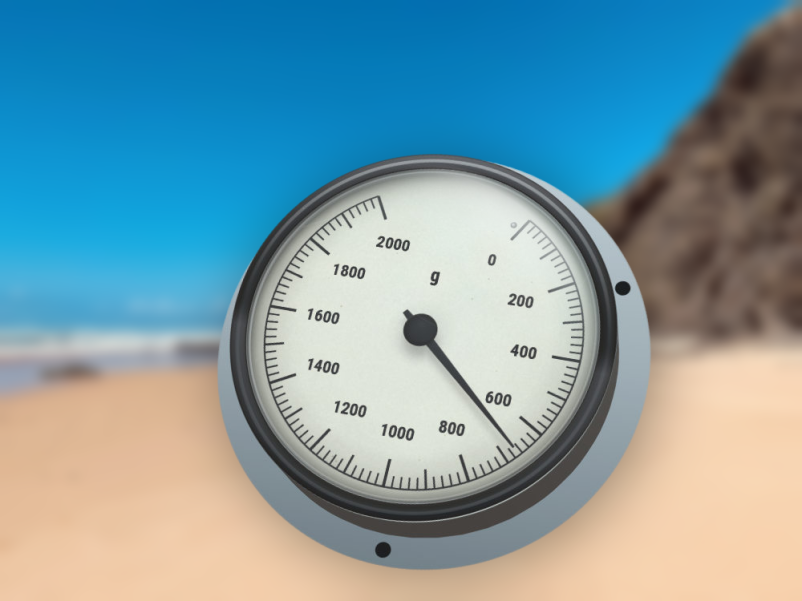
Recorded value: **670** g
